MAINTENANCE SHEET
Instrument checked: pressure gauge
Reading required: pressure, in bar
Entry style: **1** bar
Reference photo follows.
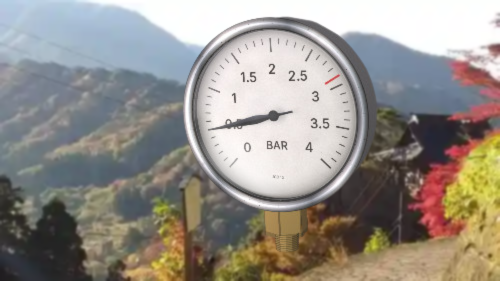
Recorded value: **0.5** bar
